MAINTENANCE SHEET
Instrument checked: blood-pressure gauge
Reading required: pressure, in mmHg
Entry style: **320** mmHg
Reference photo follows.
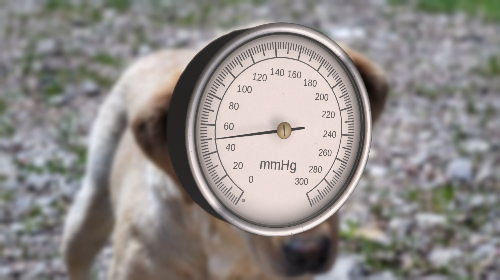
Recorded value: **50** mmHg
